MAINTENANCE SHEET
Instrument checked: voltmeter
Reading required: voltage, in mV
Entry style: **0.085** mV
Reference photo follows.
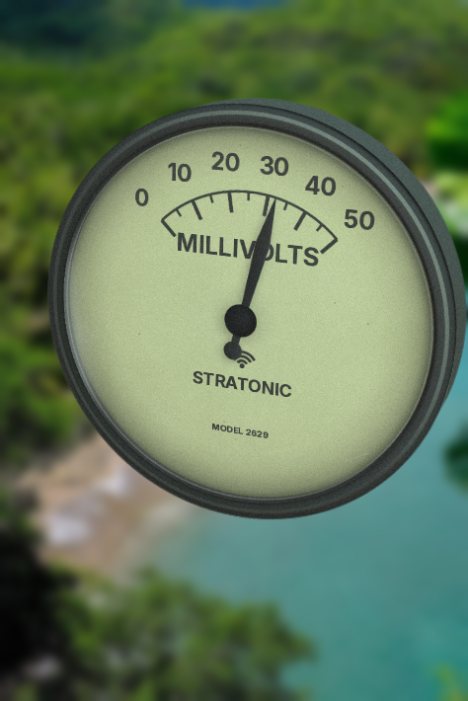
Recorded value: **32.5** mV
